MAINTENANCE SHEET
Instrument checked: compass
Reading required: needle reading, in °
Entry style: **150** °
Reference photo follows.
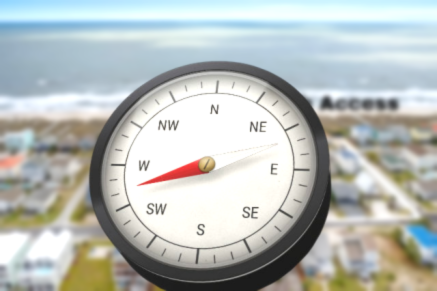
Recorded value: **250** °
